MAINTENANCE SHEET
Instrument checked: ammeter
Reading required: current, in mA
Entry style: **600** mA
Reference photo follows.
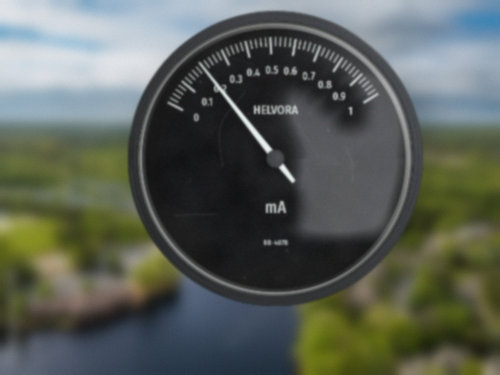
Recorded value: **0.2** mA
